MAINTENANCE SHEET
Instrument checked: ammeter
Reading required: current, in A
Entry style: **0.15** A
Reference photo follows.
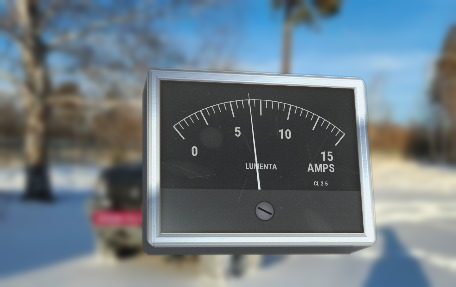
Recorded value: **6.5** A
